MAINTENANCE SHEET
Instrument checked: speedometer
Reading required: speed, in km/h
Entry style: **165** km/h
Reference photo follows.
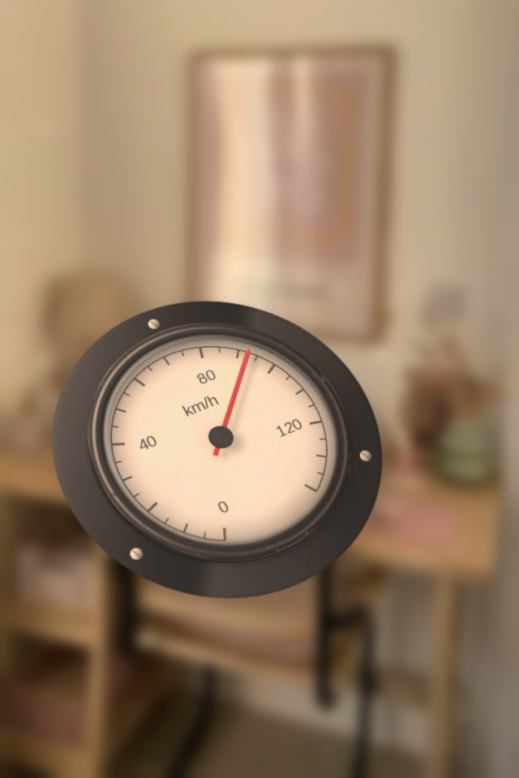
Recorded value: **92.5** km/h
